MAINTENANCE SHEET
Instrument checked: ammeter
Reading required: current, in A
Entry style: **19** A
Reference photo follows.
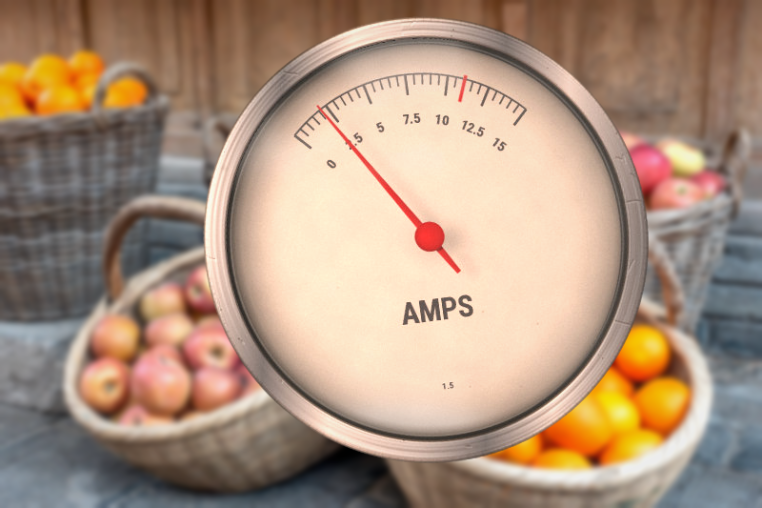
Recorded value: **2** A
